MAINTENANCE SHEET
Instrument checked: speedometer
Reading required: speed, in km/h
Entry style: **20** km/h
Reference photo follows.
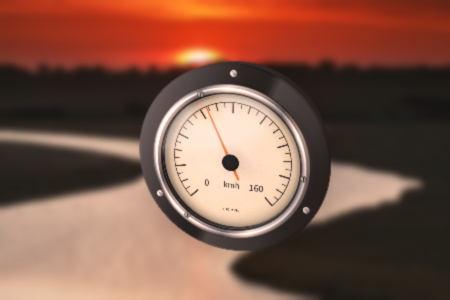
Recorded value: **65** km/h
